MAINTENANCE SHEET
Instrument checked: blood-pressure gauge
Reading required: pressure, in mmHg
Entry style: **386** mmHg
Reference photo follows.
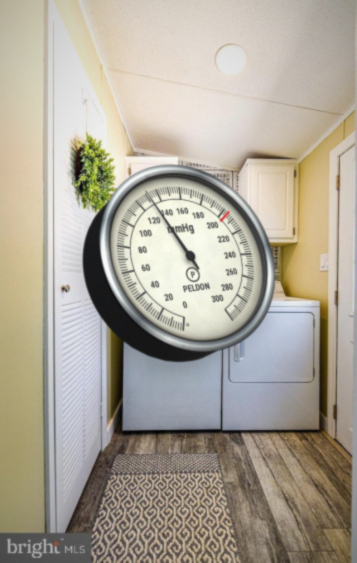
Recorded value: **130** mmHg
